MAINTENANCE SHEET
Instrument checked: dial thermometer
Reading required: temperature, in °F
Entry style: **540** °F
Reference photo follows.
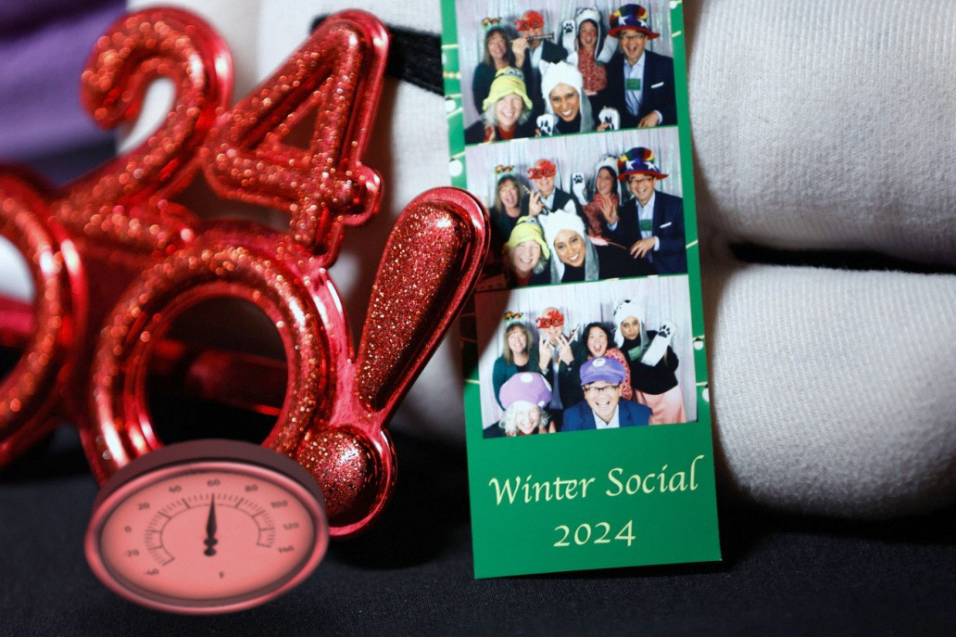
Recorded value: **60** °F
